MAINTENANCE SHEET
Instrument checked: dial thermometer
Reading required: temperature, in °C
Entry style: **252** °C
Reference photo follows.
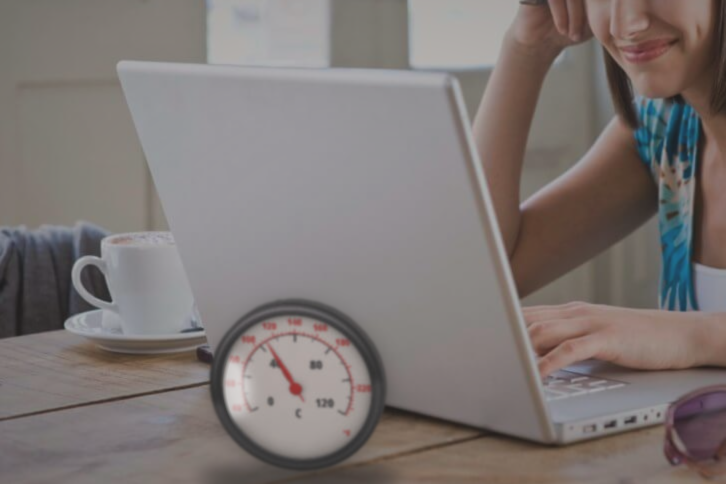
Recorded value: **45** °C
